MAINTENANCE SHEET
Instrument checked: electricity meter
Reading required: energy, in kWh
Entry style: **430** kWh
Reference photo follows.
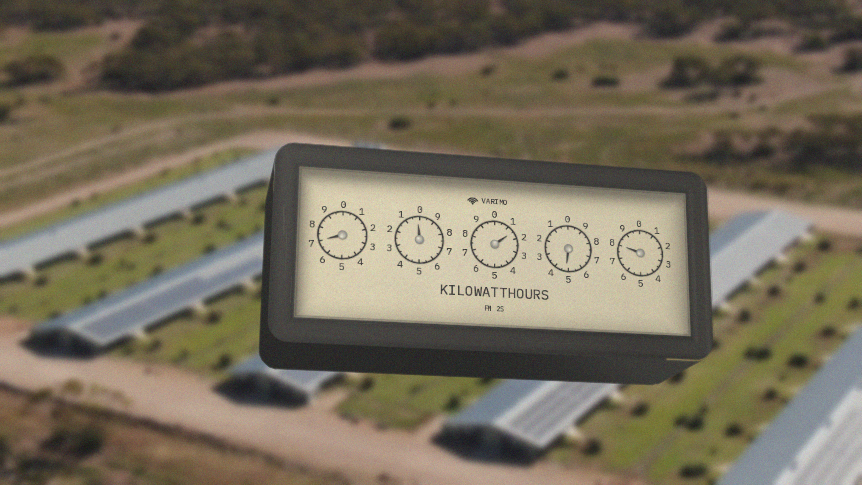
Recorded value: **70148** kWh
